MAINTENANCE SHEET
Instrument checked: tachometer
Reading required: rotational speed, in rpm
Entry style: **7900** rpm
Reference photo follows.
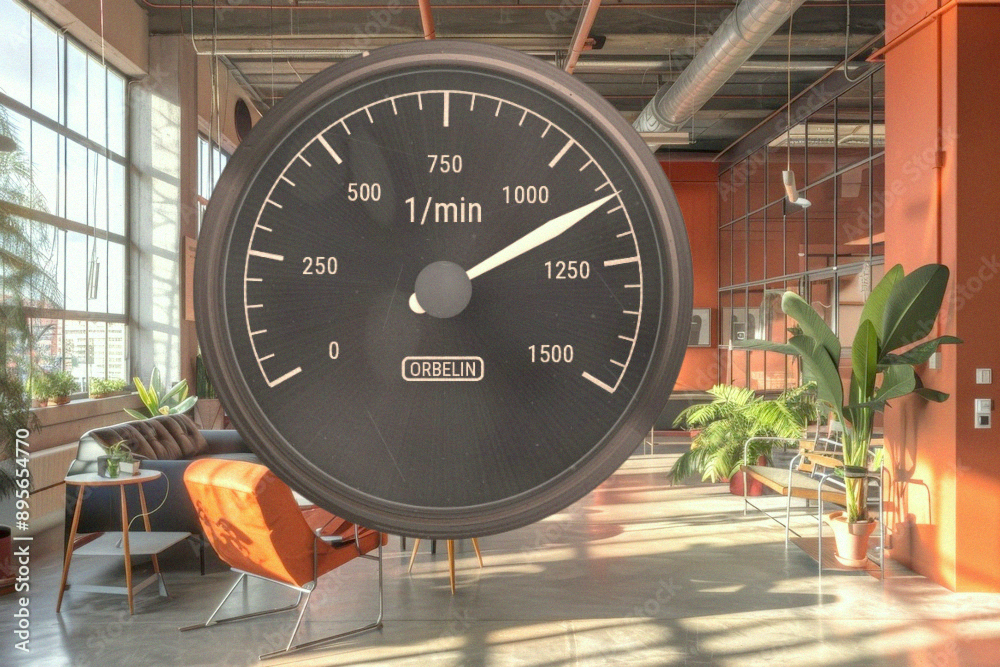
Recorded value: **1125** rpm
